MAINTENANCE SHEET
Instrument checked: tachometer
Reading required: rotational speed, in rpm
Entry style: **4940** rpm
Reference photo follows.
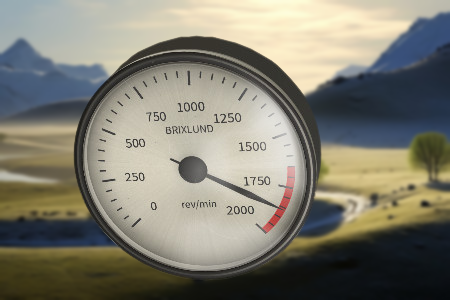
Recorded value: **1850** rpm
